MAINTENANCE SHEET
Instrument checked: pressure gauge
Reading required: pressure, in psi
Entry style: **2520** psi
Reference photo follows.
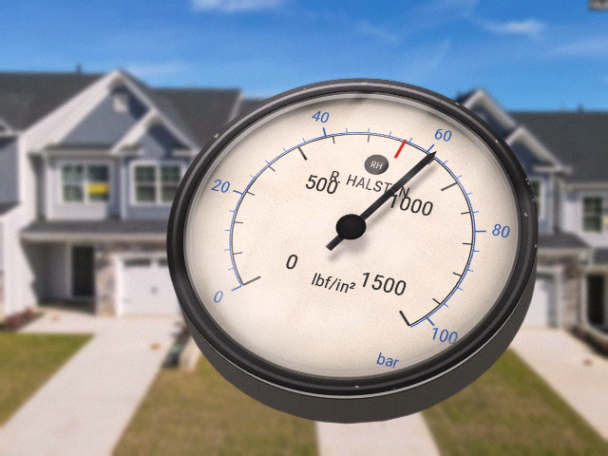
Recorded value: **900** psi
